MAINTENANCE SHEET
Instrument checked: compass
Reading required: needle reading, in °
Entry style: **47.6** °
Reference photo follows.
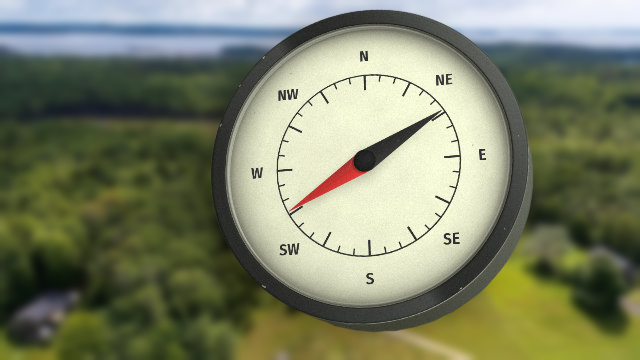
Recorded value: **240** °
